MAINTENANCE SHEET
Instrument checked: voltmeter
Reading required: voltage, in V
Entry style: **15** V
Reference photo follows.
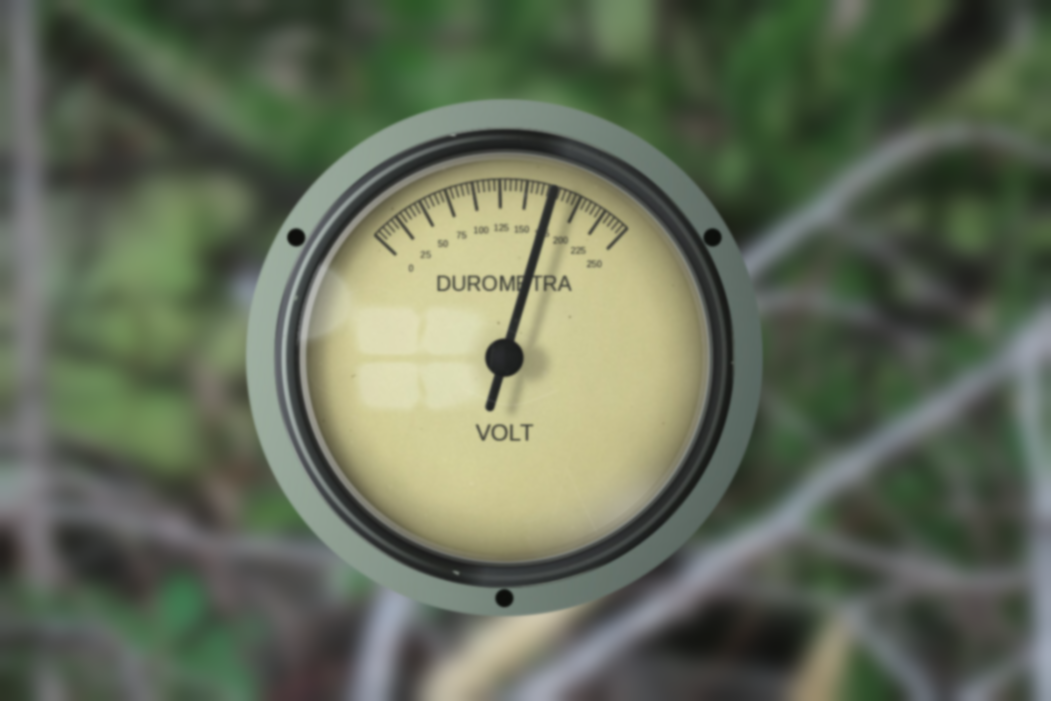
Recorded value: **175** V
